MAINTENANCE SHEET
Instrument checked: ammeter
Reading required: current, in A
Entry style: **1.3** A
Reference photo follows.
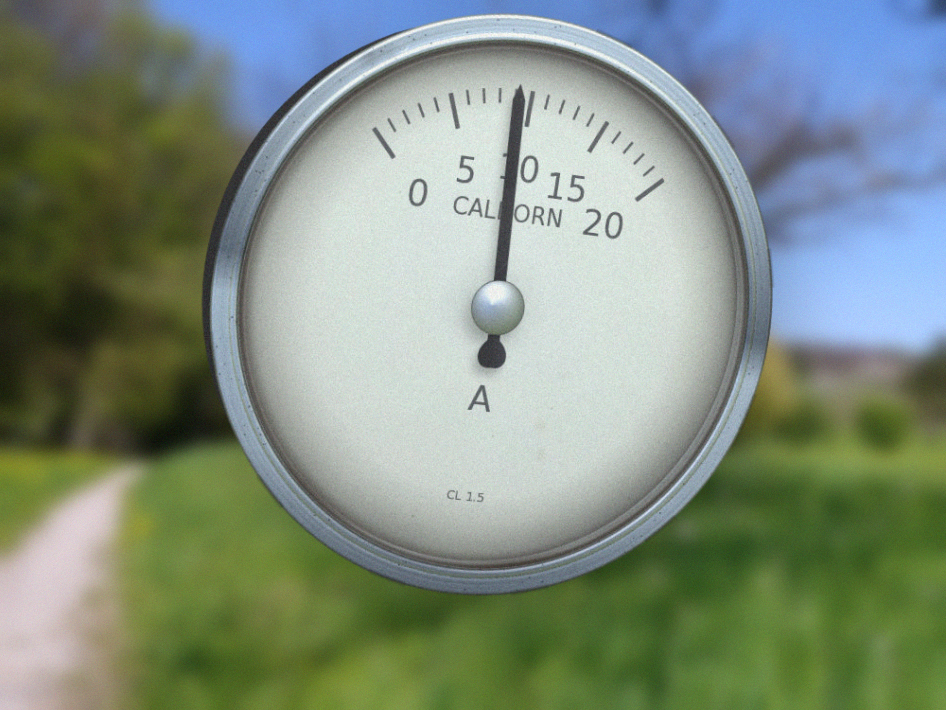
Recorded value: **9** A
